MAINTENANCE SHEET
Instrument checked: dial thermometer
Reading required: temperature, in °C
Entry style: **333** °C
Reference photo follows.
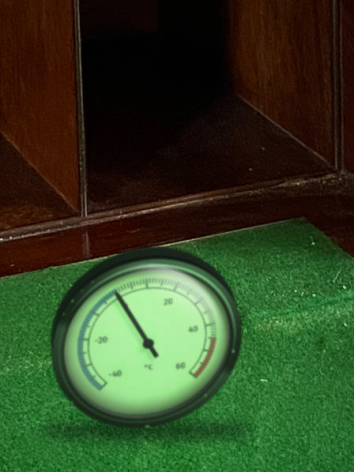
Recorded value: **0** °C
